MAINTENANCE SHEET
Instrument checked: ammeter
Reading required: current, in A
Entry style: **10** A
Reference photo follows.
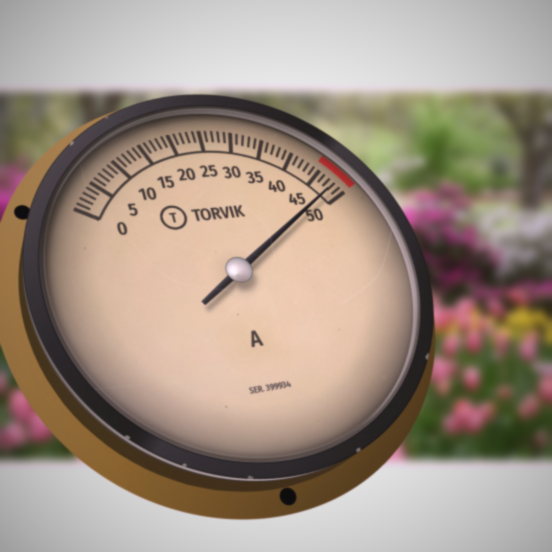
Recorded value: **48** A
